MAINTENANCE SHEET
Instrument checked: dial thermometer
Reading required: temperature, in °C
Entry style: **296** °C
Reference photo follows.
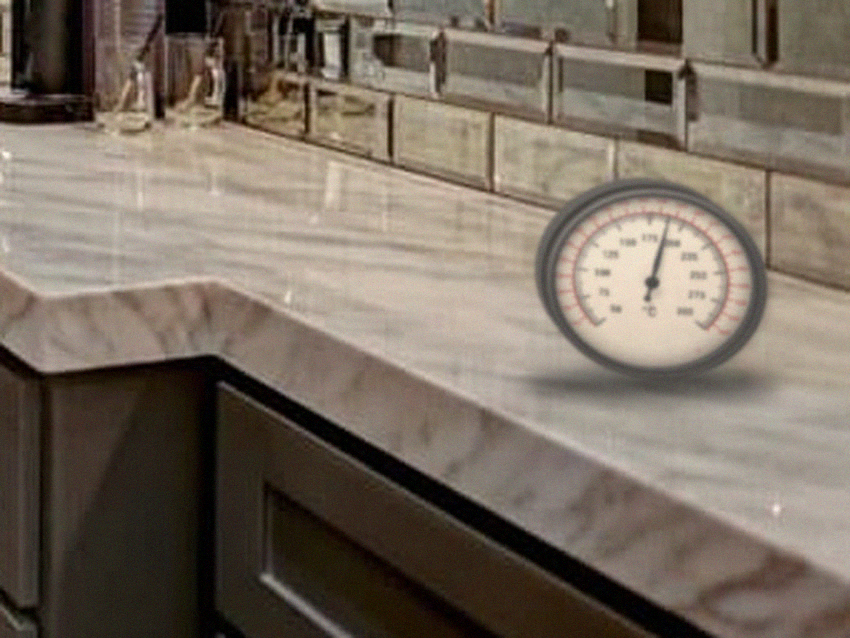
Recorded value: **187.5** °C
